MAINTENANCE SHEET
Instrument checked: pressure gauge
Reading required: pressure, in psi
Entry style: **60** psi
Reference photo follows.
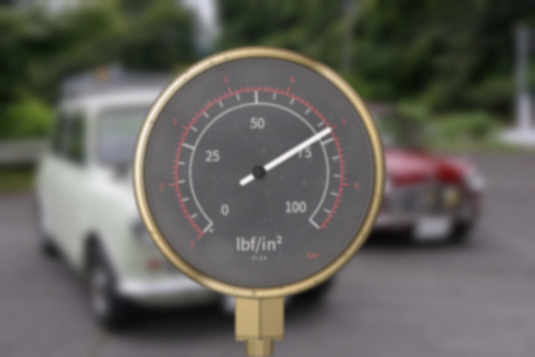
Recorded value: **72.5** psi
